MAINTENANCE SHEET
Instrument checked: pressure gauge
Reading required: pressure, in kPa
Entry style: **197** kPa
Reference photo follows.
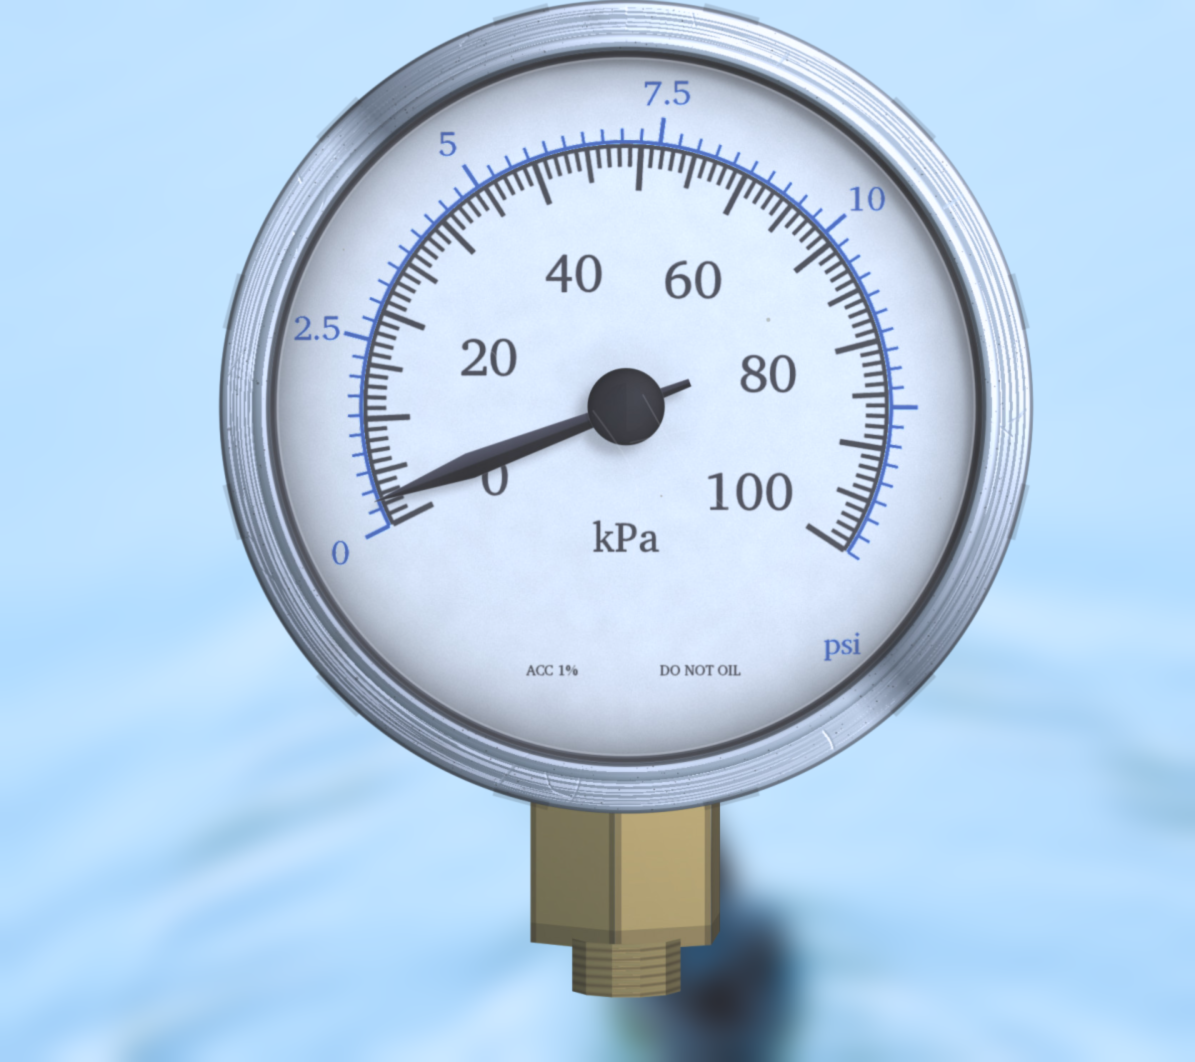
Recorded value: **2.5** kPa
